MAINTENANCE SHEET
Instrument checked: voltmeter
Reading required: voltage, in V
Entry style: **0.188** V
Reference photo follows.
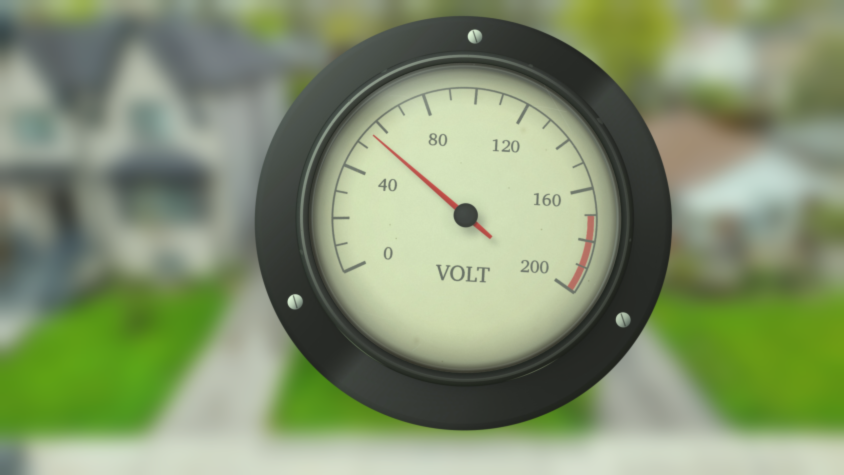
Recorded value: **55** V
